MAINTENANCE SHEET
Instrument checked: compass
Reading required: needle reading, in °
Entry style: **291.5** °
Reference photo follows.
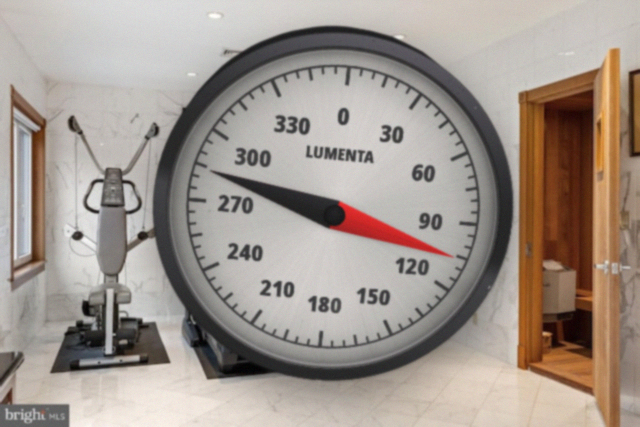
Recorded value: **105** °
